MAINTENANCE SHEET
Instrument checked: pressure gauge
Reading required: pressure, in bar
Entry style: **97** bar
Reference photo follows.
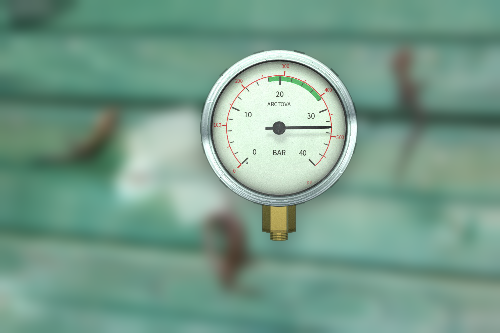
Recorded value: **33** bar
